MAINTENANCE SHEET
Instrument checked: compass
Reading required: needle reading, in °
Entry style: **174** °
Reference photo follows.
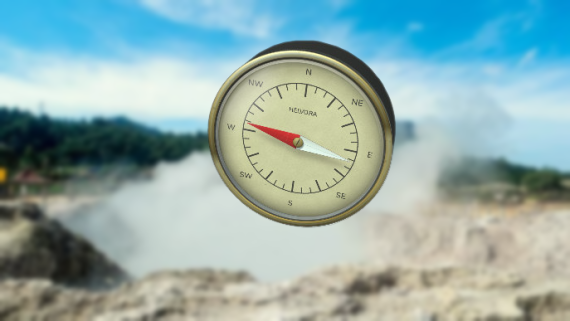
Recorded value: **280** °
